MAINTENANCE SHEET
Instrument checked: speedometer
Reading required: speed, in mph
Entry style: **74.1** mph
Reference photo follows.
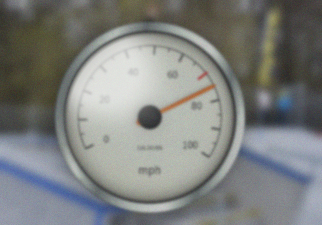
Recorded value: **75** mph
